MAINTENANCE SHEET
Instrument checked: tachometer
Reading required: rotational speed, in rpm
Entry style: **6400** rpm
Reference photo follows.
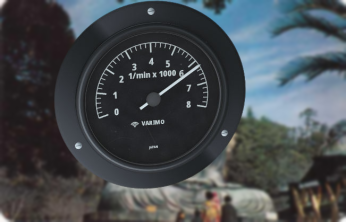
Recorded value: **6200** rpm
